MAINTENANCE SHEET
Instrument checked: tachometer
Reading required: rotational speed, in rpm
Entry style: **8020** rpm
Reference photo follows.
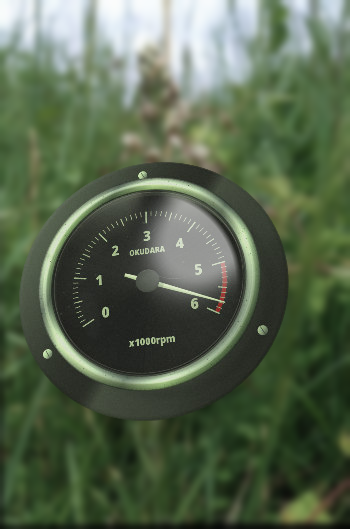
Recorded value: **5800** rpm
